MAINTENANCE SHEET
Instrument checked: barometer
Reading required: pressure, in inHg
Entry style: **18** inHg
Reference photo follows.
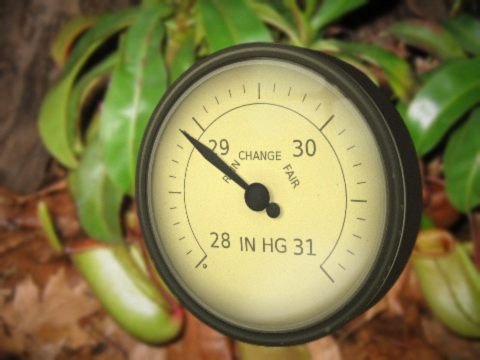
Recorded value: **28.9** inHg
